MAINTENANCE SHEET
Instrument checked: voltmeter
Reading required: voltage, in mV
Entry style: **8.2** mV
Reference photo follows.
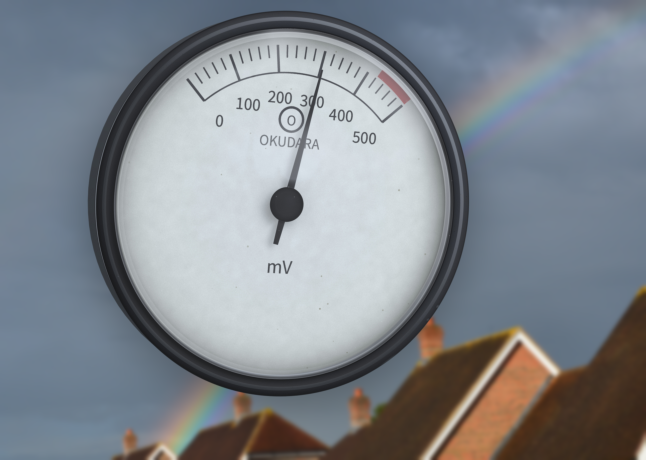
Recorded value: **300** mV
